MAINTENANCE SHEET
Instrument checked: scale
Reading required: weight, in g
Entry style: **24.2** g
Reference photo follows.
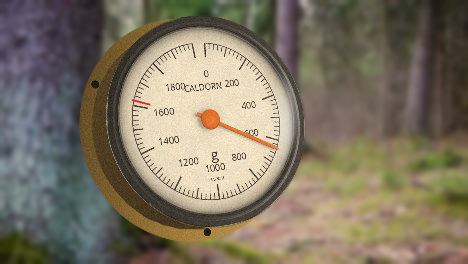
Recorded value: **640** g
